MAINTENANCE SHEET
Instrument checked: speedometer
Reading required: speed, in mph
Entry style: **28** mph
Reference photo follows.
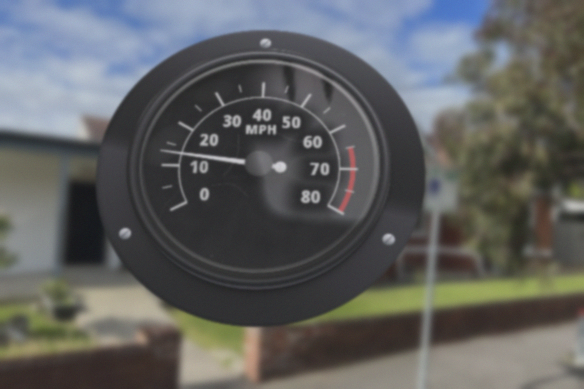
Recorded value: **12.5** mph
